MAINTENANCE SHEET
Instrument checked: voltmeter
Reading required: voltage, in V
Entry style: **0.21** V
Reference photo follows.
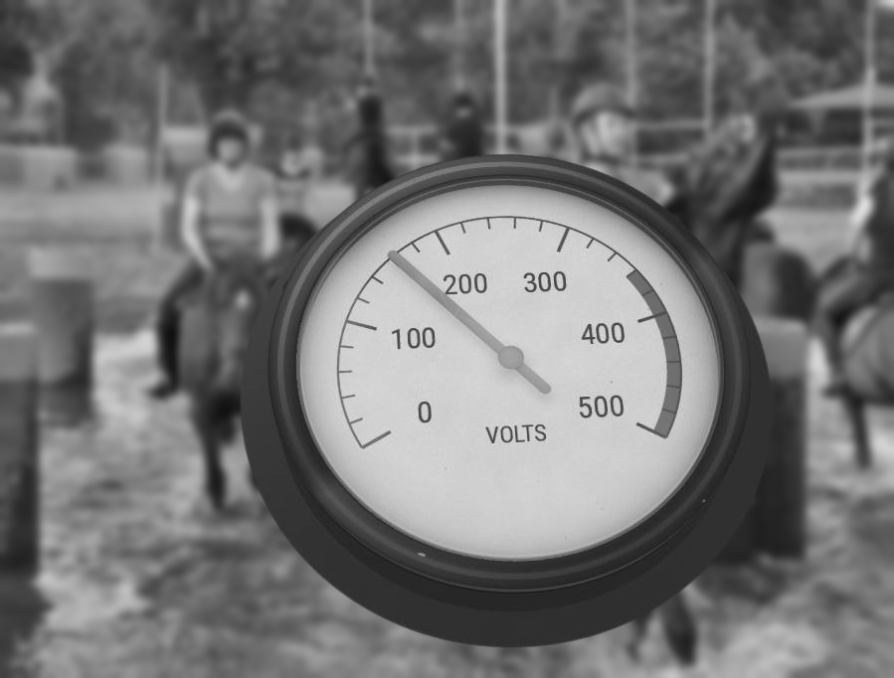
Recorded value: **160** V
